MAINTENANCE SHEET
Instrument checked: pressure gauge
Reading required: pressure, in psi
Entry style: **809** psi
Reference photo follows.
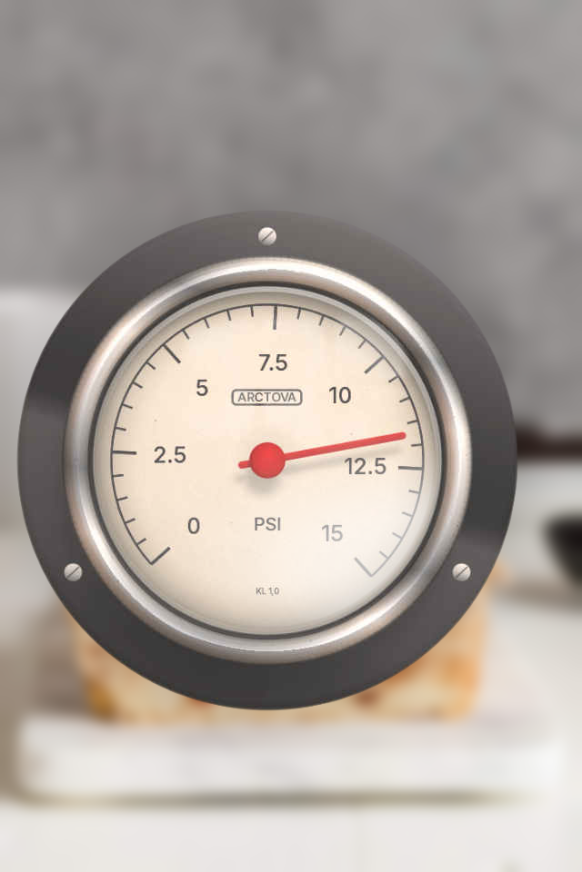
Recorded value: **11.75** psi
